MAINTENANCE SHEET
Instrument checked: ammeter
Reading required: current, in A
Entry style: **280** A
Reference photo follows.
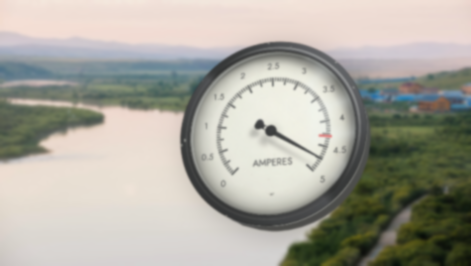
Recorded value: **4.75** A
